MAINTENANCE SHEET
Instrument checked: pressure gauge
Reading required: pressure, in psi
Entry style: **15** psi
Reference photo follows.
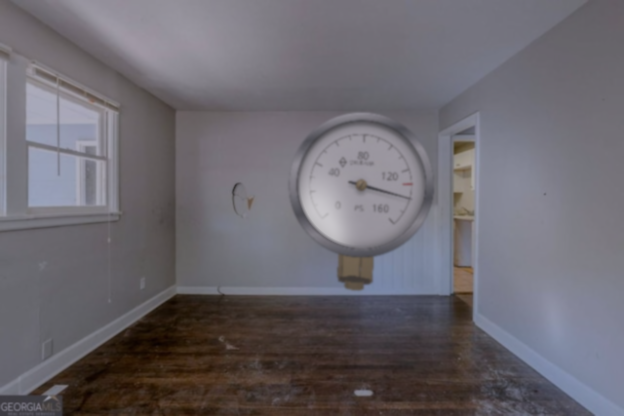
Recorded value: **140** psi
